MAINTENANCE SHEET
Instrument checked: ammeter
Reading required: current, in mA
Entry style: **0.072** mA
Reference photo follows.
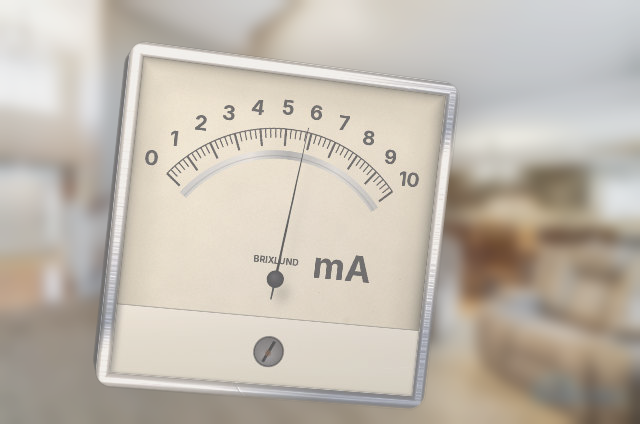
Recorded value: **5.8** mA
